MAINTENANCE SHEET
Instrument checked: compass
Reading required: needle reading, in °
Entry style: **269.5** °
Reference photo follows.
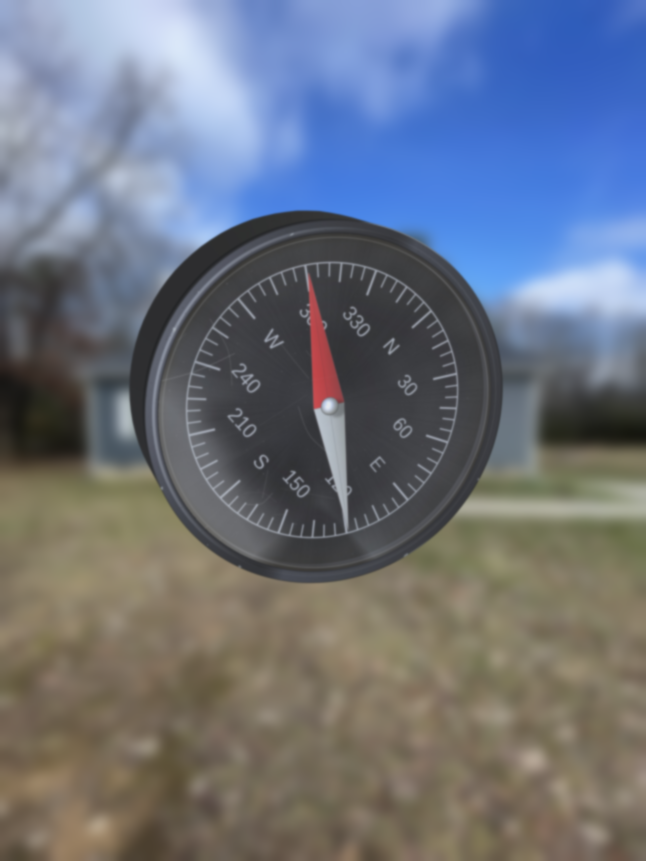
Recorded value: **300** °
